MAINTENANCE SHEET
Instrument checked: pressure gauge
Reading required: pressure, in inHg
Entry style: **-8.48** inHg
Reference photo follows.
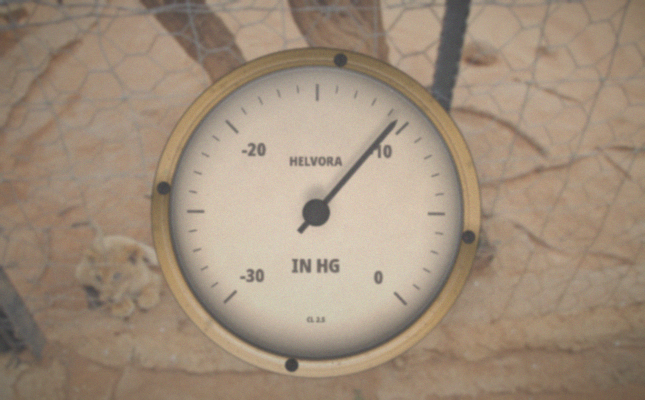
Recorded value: **-10.5** inHg
